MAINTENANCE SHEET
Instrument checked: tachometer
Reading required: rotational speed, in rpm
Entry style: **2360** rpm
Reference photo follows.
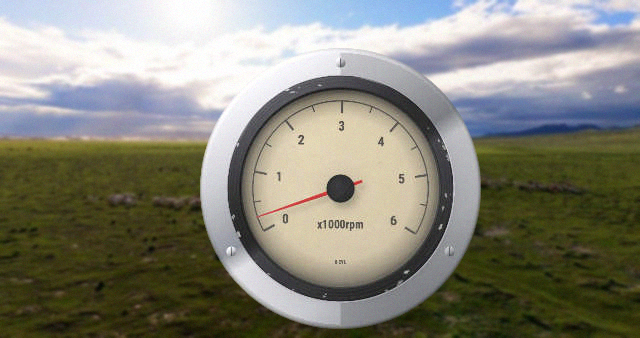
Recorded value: **250** rpm
